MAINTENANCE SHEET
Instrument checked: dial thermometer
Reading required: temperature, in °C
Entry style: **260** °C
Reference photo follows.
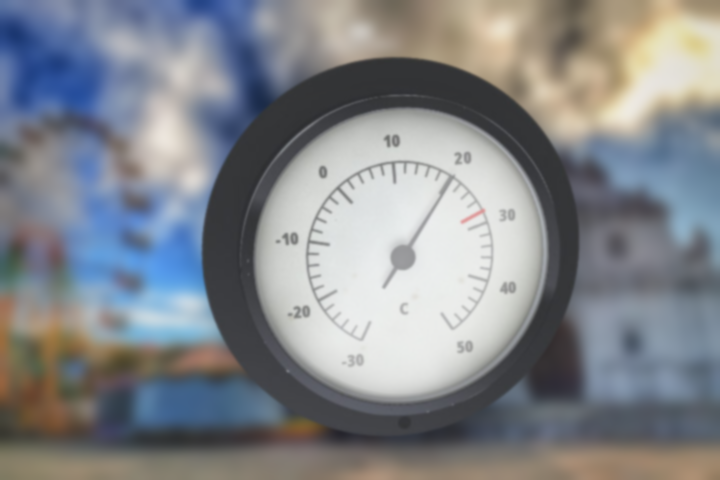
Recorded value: **20** °C
